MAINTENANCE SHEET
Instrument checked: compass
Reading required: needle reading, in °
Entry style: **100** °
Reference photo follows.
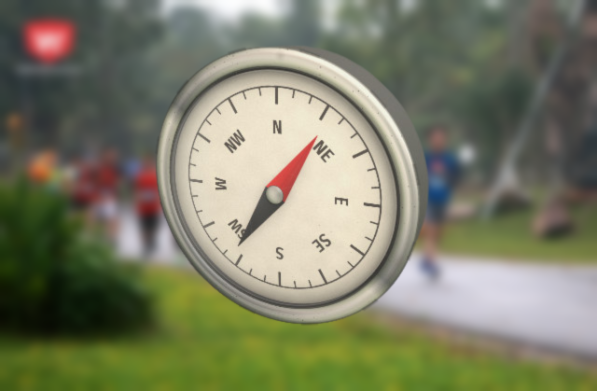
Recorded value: **35** °
